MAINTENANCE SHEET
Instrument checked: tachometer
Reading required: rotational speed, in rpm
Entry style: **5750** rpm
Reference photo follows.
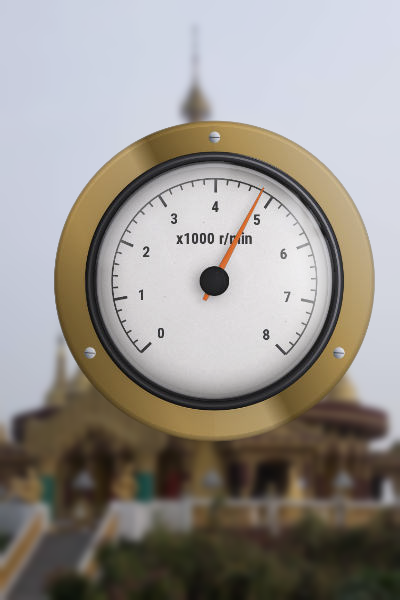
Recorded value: **4800** rpm
